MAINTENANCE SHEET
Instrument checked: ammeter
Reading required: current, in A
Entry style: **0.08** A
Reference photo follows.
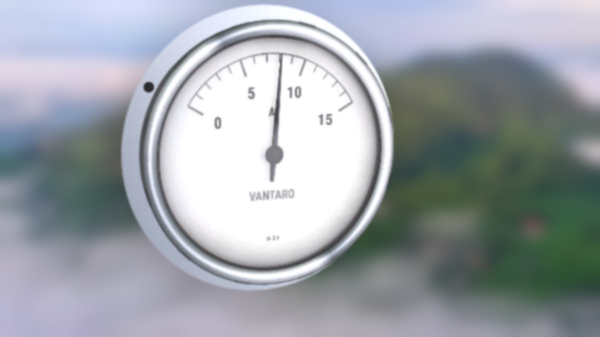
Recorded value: **8** A
